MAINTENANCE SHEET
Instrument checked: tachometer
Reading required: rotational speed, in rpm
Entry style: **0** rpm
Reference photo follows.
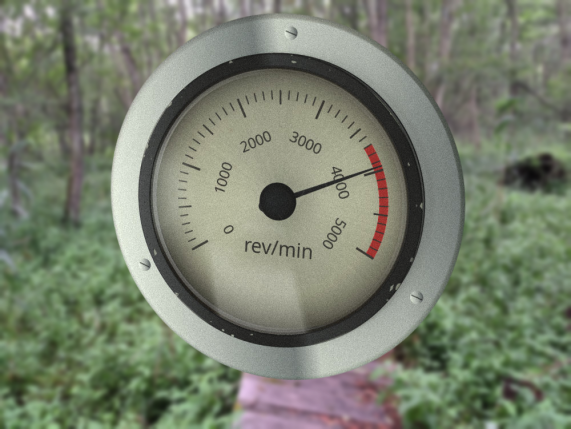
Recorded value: **3950** rpm
